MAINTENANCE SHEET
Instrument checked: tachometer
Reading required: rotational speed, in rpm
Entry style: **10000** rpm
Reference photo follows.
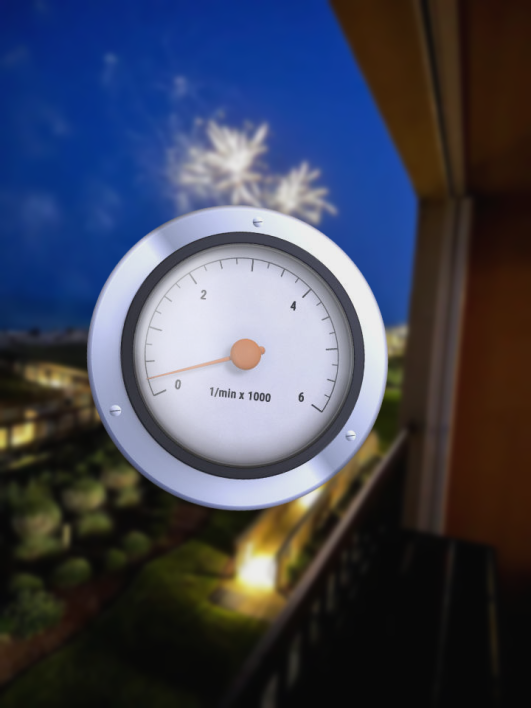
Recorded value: **250** rpm
